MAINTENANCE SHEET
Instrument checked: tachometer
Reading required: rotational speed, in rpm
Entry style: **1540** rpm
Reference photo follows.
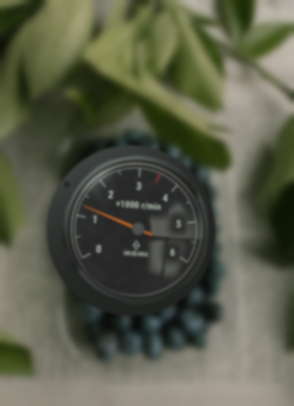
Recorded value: **1250** rpm
